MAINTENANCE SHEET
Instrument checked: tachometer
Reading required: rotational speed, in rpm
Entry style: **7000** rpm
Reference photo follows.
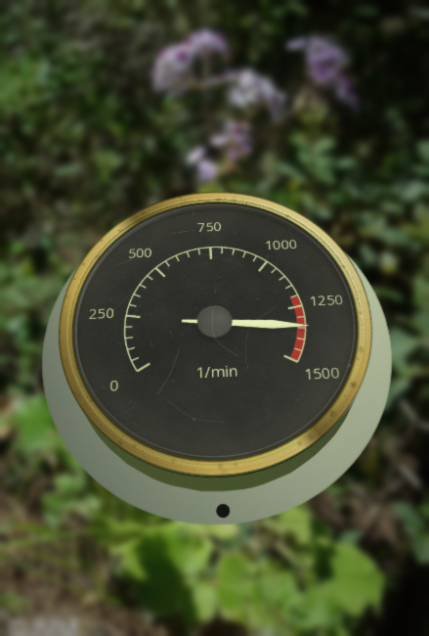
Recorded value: **1350** rpm
